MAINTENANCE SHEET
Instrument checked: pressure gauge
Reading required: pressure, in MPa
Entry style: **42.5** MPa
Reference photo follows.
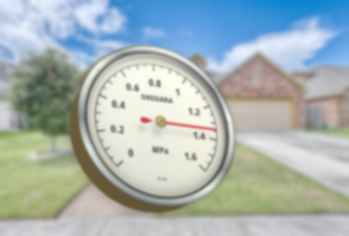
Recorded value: **1.35** MPa
